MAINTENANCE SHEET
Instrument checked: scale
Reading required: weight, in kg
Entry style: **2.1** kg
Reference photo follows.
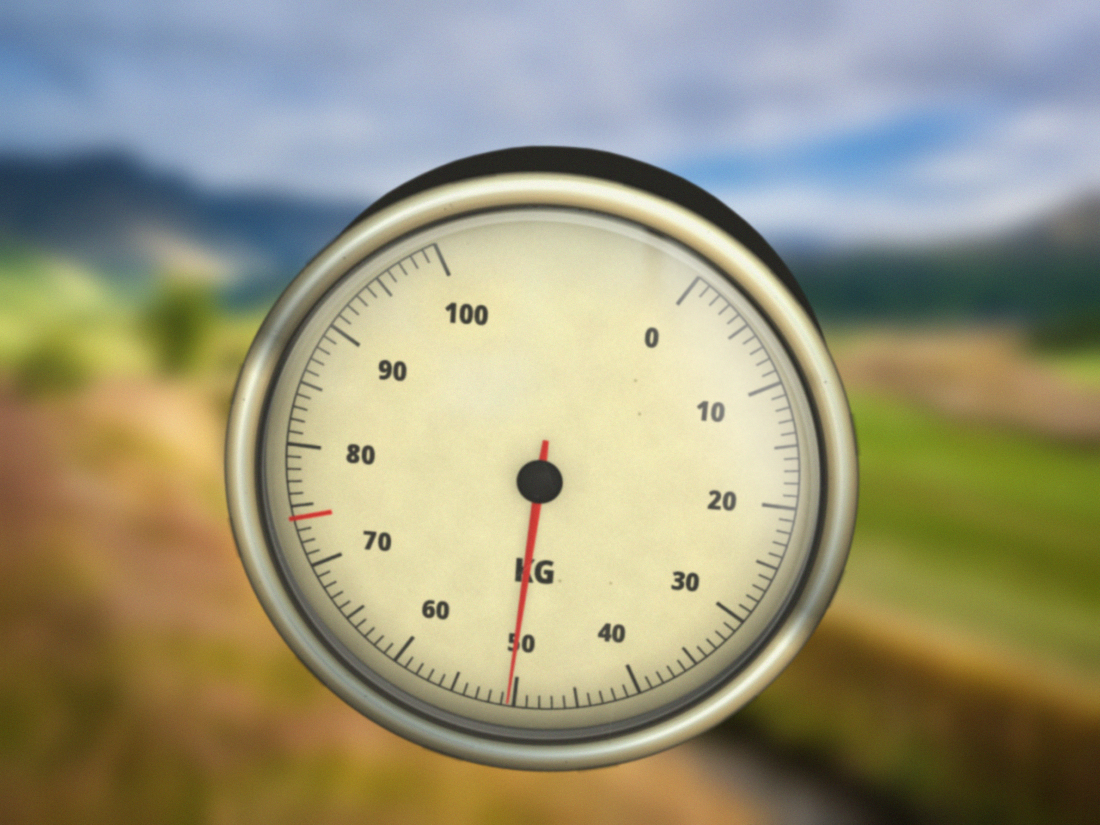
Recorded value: **50.5** kg
